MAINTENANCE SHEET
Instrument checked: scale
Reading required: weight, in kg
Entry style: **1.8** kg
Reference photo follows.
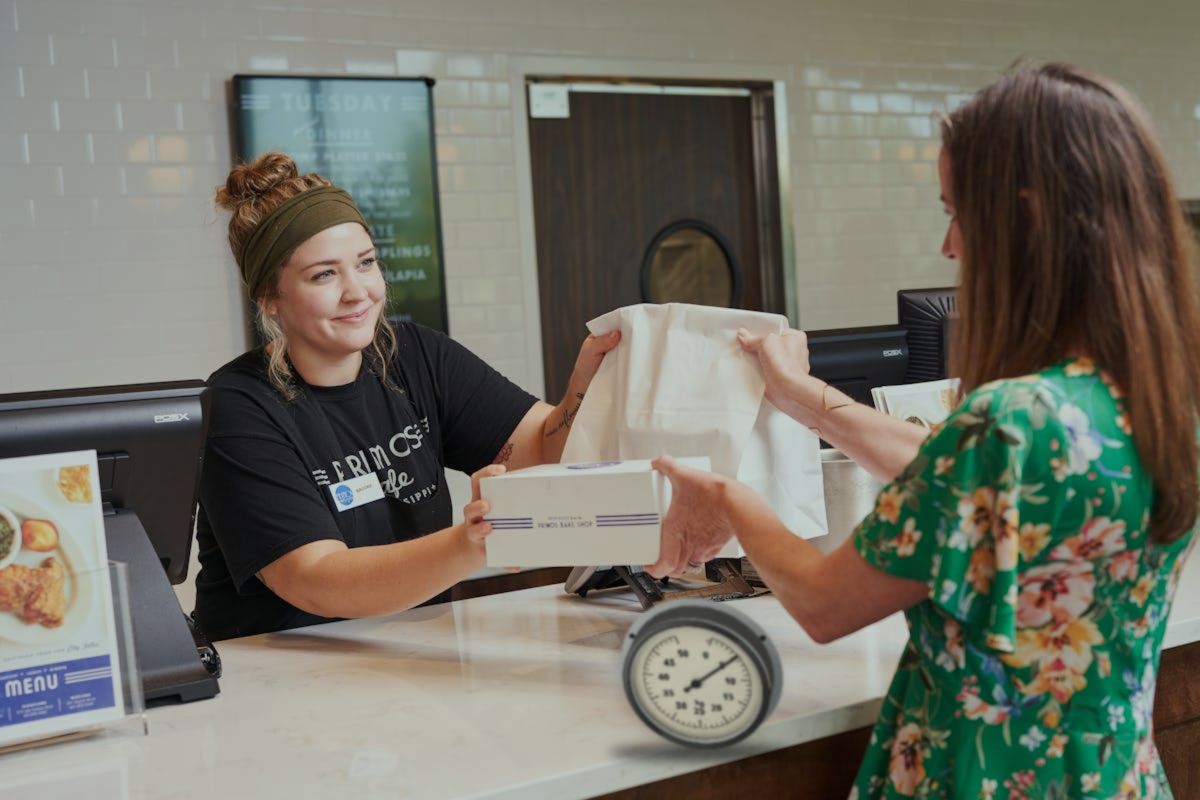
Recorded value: **5** kg
